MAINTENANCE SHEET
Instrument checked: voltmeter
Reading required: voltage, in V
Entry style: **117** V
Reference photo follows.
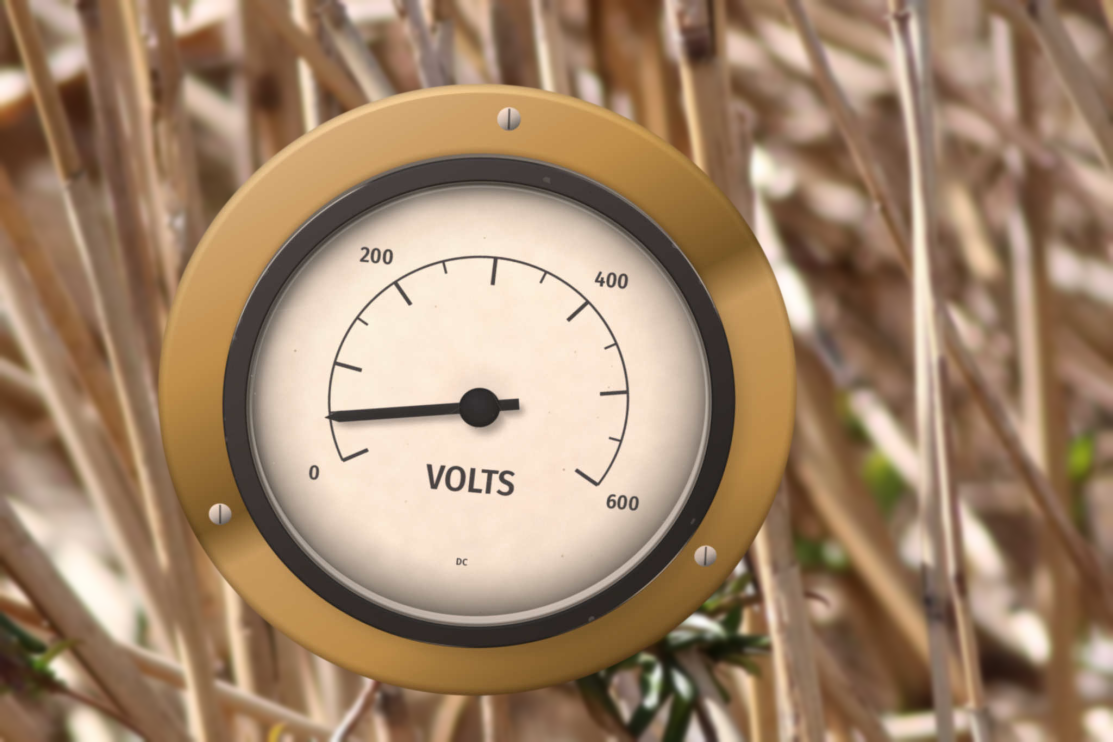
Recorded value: **50** V
